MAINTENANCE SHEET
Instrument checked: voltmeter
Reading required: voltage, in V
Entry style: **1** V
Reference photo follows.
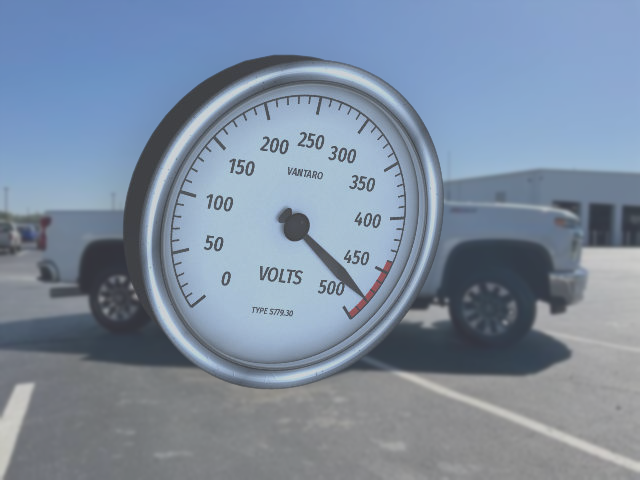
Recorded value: **480** V
